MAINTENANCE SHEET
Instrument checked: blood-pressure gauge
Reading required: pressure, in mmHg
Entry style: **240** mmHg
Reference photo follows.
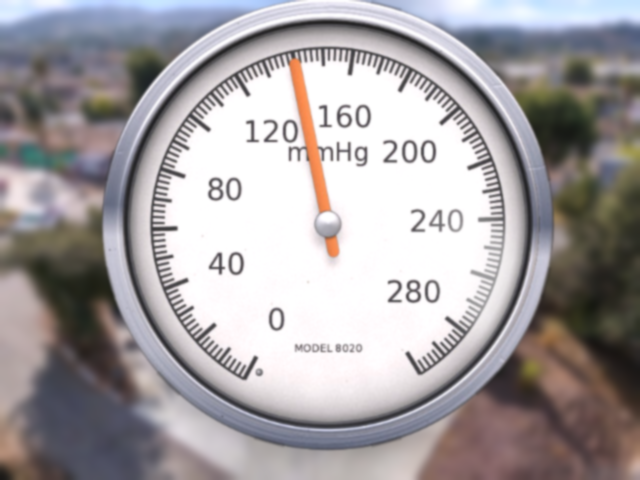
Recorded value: **140** mmHg
